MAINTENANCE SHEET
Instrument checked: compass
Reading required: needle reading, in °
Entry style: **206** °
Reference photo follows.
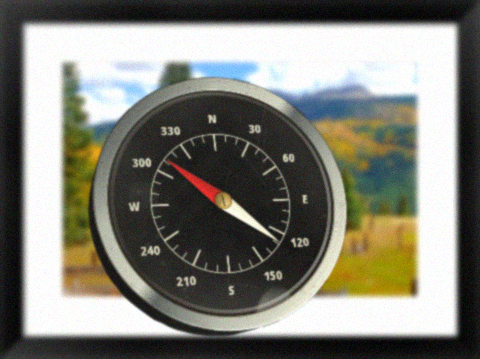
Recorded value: **310** °
